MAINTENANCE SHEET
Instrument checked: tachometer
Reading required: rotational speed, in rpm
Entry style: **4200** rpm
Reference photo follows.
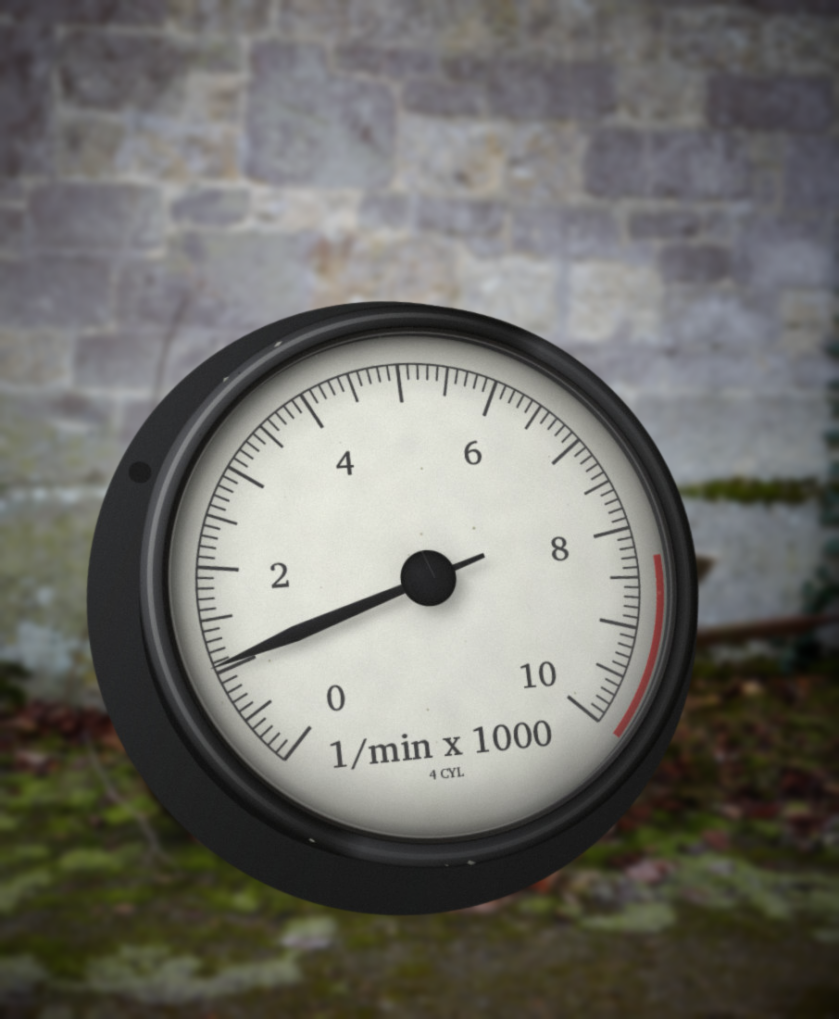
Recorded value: **1050** rpm
